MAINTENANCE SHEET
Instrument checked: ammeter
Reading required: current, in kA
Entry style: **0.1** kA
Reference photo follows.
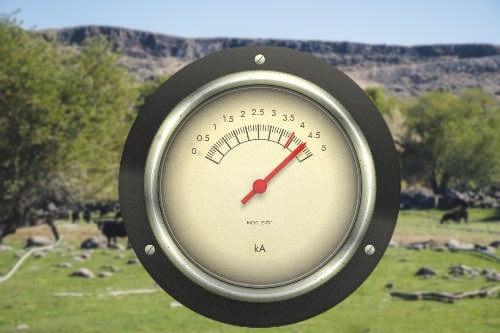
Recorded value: **4.5** kA
